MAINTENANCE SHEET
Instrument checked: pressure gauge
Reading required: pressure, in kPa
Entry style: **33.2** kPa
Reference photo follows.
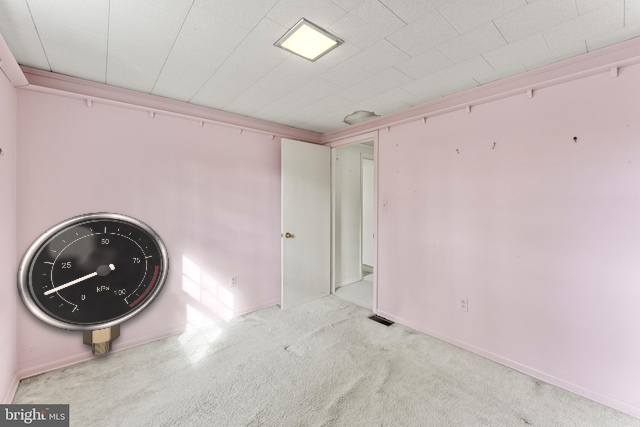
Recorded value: **12.5** kPa
